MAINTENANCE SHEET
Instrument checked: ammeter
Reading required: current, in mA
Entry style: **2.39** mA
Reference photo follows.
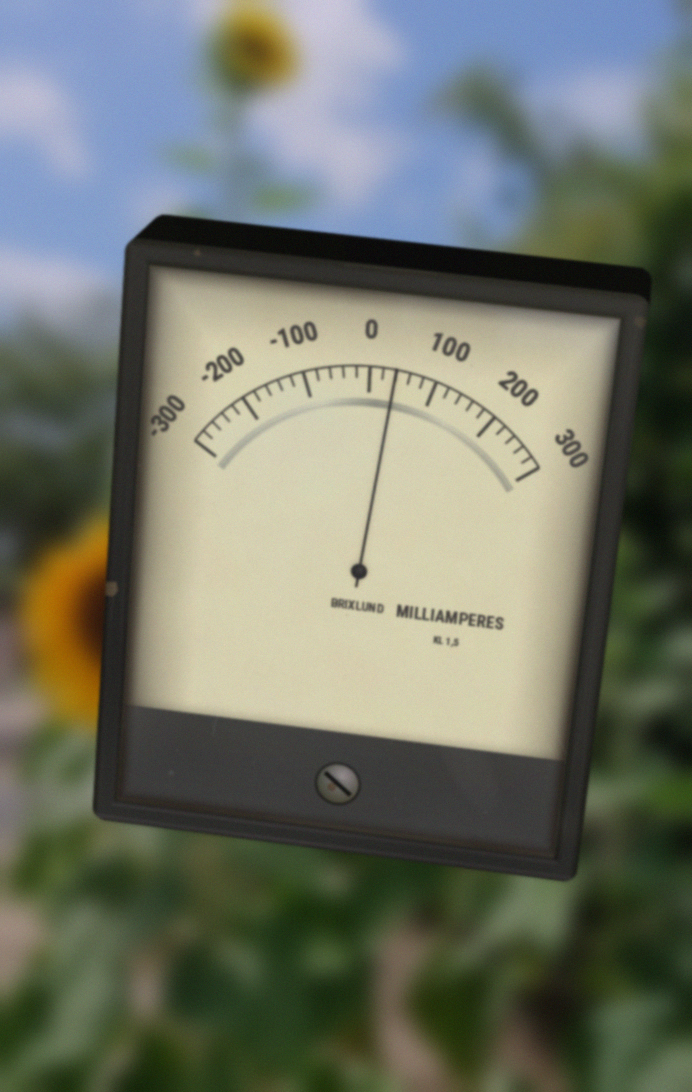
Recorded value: **40** mA
